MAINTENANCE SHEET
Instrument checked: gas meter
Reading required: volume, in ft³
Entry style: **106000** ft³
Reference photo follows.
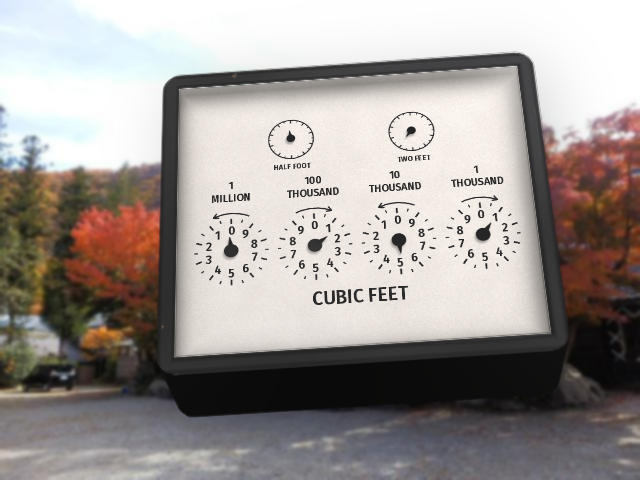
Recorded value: **15100** ft³
